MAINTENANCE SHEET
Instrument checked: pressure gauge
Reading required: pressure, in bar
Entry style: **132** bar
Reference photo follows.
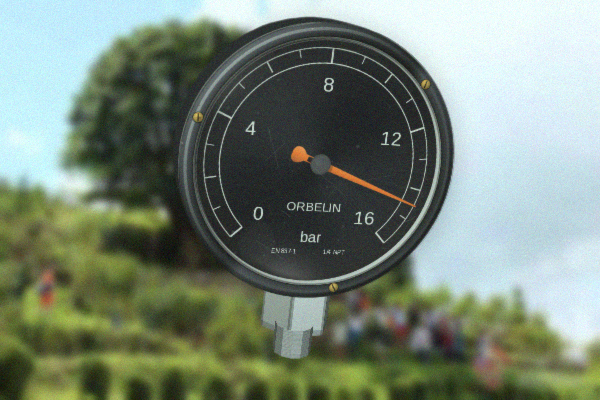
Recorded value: **14.5** bar
